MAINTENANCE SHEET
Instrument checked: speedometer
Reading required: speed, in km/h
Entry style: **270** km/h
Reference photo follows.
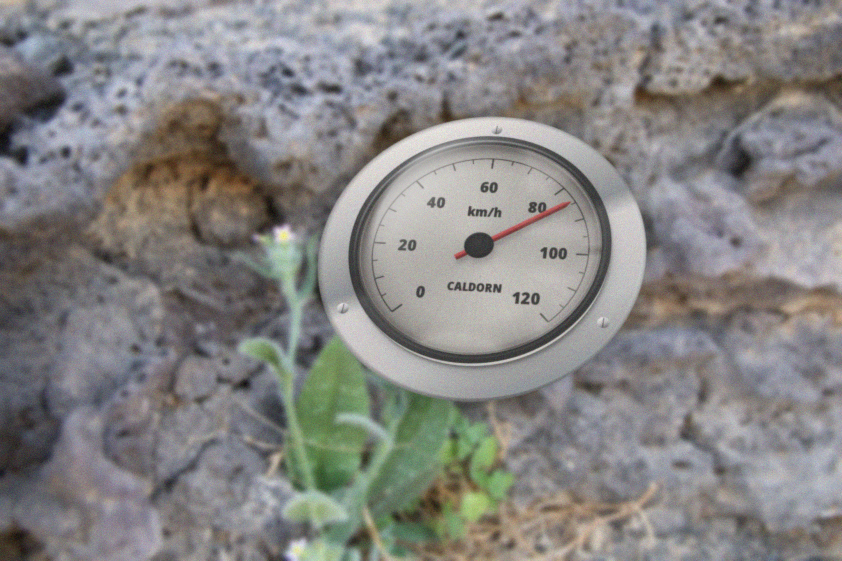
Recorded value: **85** km/h
